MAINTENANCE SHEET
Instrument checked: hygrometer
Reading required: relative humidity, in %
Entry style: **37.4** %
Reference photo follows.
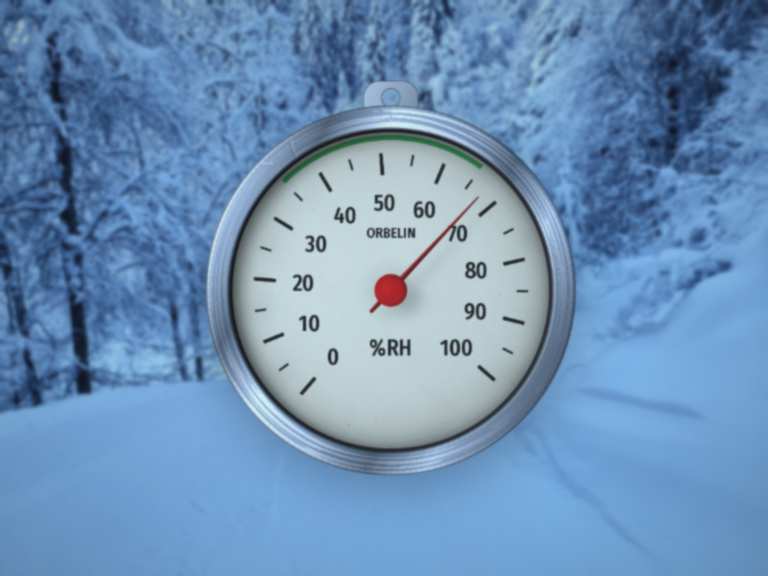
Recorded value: **67.5** %
